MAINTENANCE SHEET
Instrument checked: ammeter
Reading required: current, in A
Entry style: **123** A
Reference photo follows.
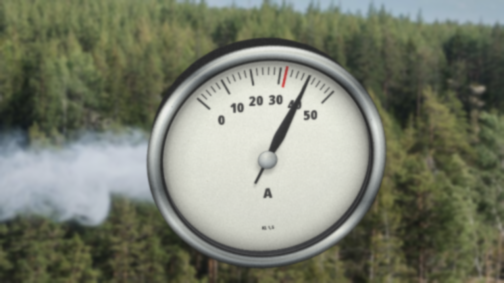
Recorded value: **40** A
